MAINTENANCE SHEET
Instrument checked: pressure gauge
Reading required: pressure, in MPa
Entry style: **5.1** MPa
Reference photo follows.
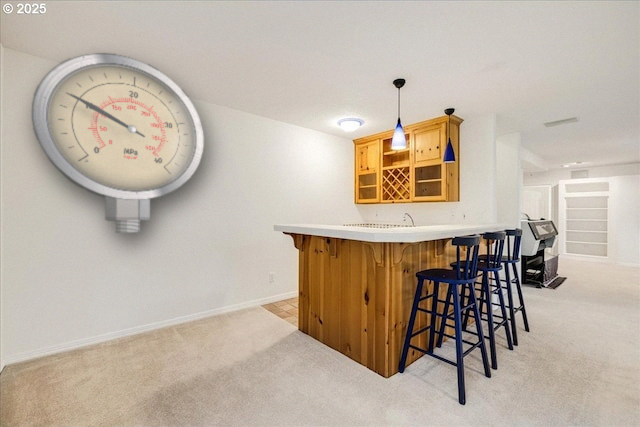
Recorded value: **10** MPa
